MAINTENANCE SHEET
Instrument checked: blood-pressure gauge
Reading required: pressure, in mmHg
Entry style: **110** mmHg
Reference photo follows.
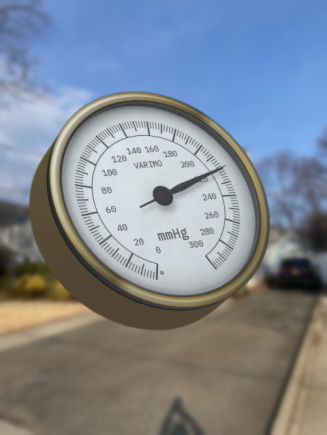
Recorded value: **220** mmHg
